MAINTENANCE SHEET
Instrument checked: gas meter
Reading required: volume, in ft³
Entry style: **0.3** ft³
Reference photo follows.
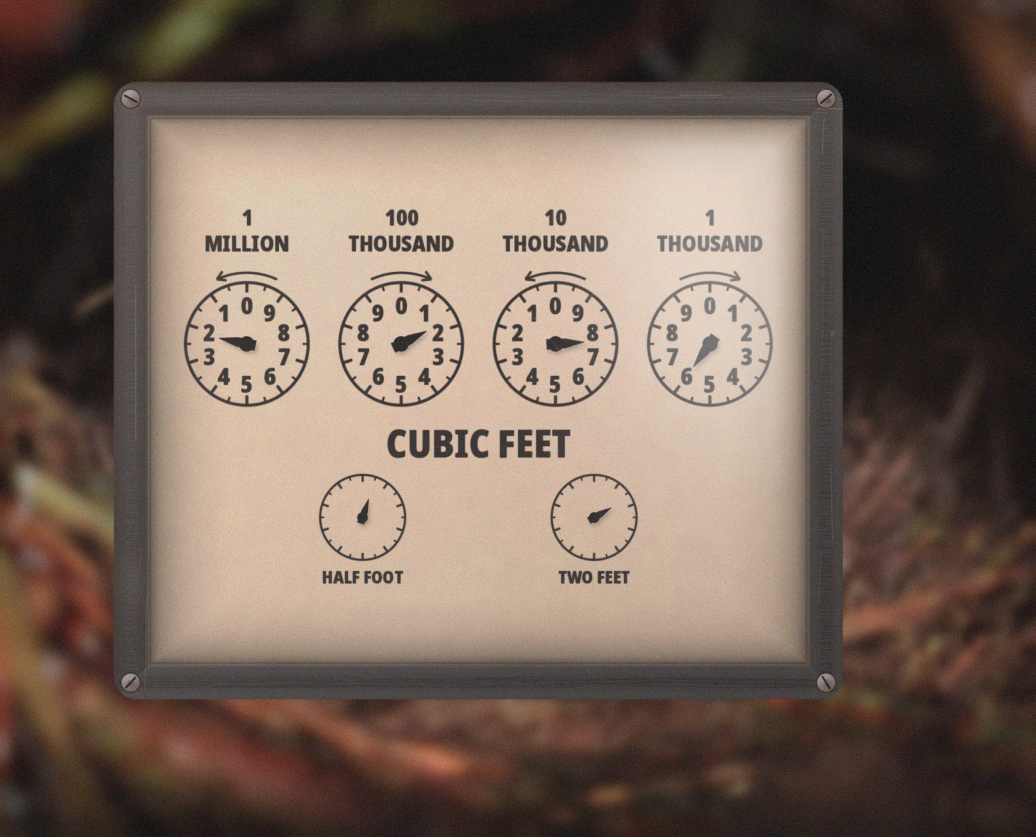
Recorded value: **217600** ft³
